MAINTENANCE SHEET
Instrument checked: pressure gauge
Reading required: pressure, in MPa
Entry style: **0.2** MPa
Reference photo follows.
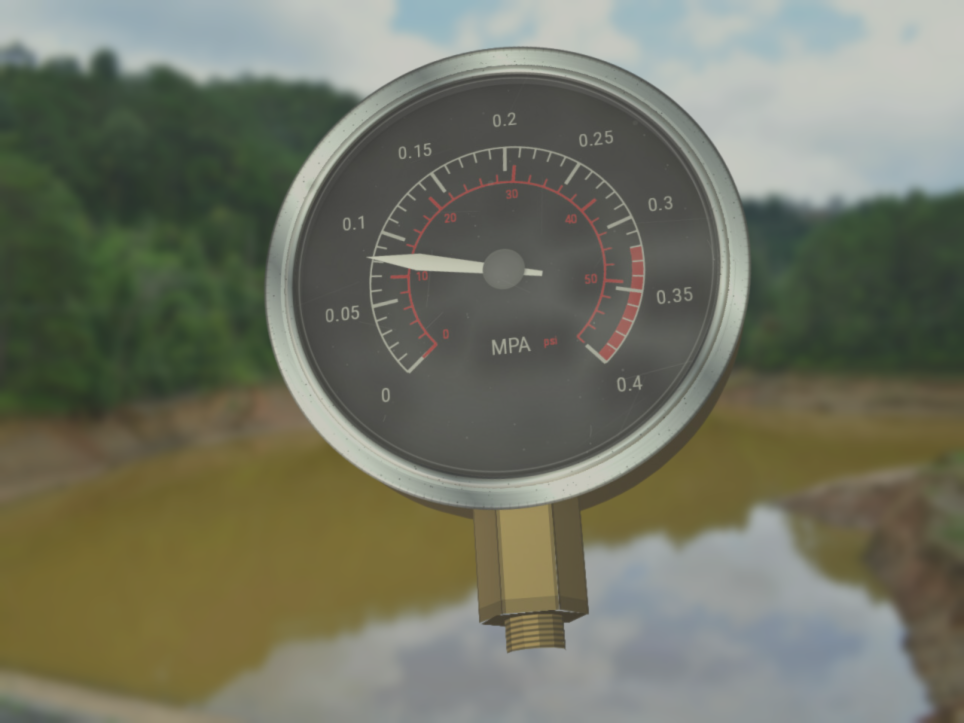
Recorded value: **0.08** MPa
